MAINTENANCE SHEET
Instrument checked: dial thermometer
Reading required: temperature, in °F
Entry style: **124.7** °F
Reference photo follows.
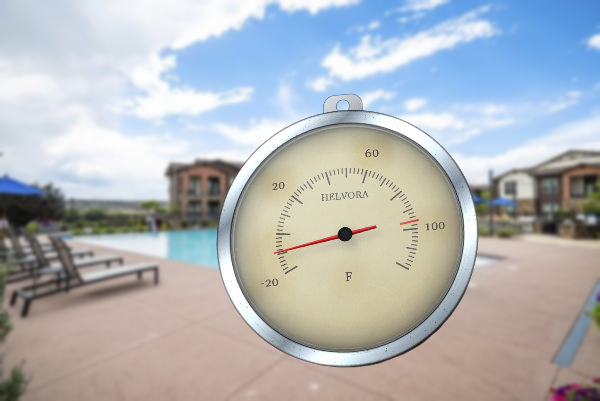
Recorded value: **-10** °F
